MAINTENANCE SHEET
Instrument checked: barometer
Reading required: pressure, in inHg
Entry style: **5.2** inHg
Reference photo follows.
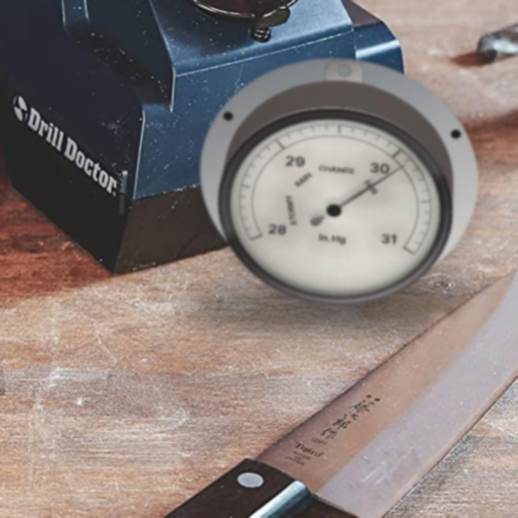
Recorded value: **30.1** inHg
